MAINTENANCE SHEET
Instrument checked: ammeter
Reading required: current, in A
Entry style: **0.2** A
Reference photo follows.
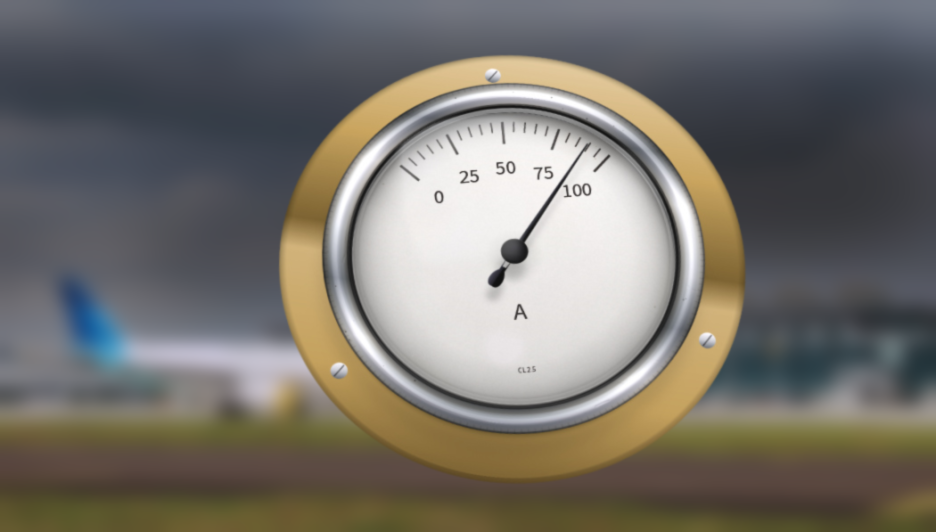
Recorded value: **90** A
